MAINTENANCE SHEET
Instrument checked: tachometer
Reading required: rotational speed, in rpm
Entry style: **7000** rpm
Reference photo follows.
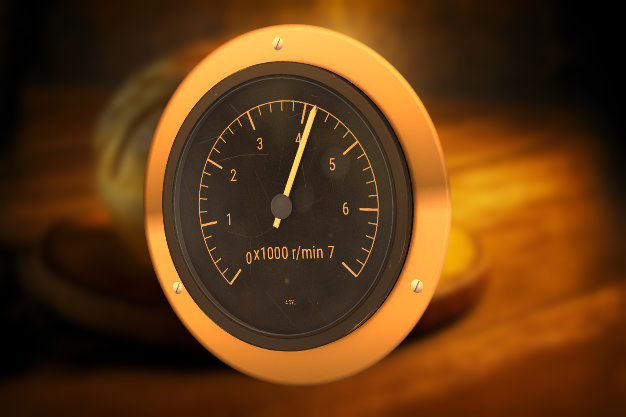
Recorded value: **4200** rpm
